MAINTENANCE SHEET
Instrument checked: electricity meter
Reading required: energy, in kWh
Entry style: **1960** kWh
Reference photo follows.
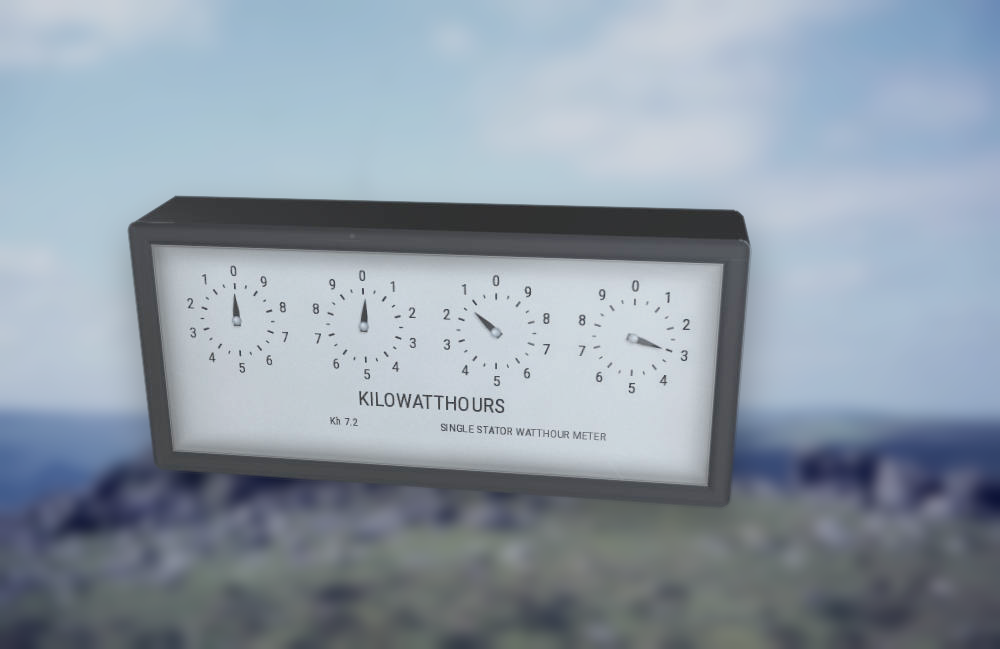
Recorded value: **13** kWh
